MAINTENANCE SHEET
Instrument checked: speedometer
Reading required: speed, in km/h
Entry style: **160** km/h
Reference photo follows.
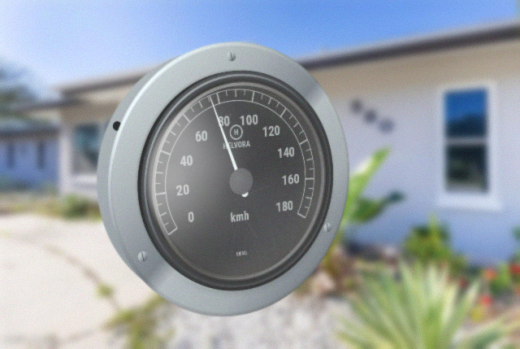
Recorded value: **75** km/h
